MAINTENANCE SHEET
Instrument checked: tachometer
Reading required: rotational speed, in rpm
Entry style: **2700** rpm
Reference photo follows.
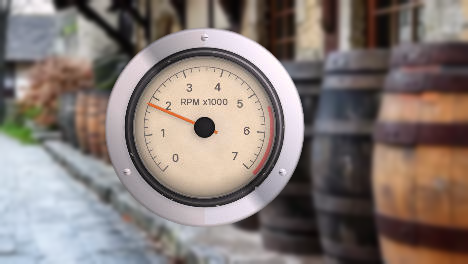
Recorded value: **1800** rpm
